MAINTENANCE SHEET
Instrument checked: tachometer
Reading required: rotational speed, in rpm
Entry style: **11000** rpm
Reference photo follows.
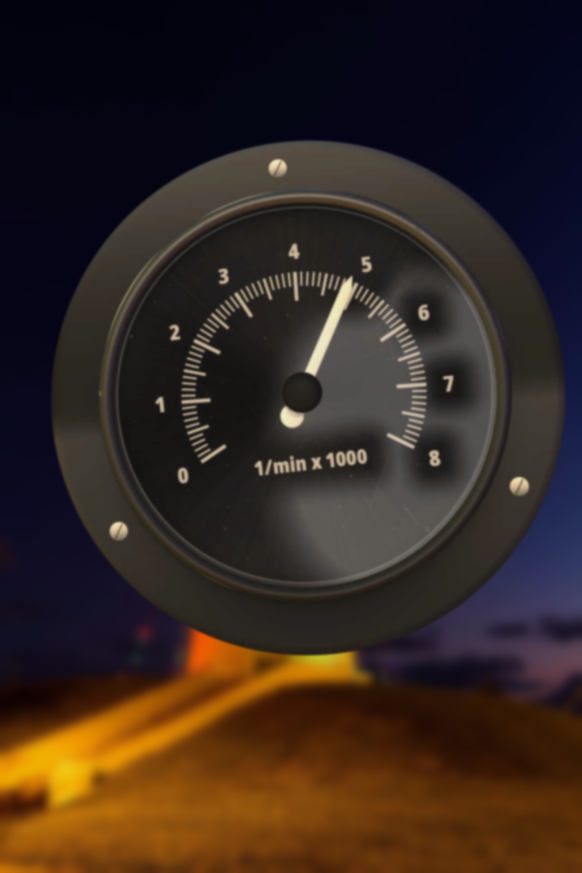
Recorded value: **4900** rpm
